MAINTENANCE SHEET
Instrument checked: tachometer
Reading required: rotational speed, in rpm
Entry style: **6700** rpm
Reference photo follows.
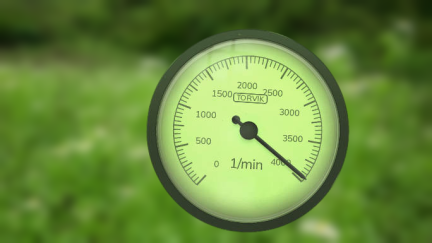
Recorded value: **3950** rpm
